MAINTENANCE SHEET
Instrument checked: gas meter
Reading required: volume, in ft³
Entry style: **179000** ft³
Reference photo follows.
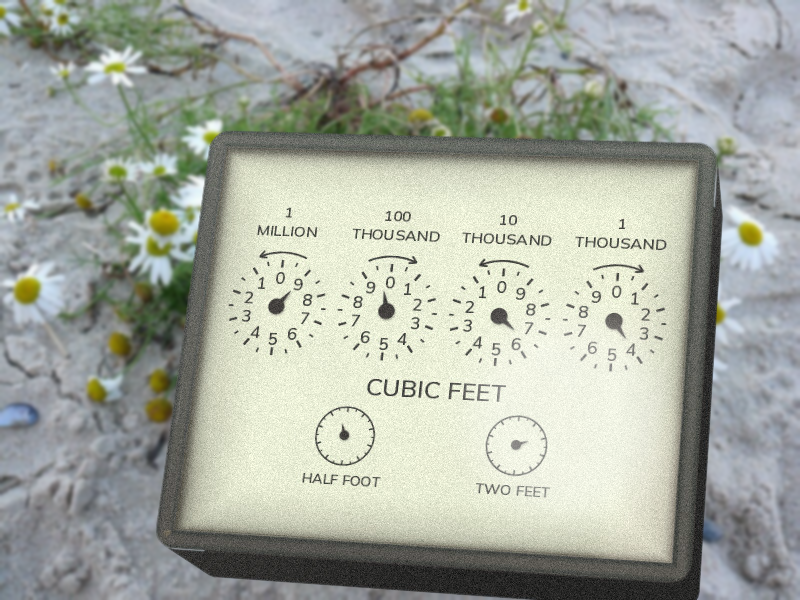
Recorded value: **896400** ft³
